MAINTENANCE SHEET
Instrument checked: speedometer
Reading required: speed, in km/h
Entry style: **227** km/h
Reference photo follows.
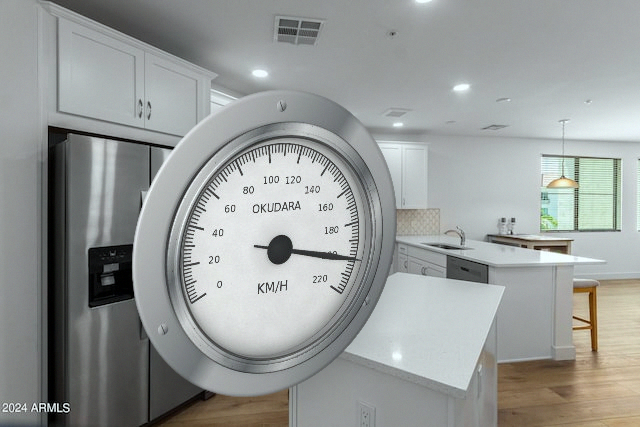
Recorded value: **200** km/h
